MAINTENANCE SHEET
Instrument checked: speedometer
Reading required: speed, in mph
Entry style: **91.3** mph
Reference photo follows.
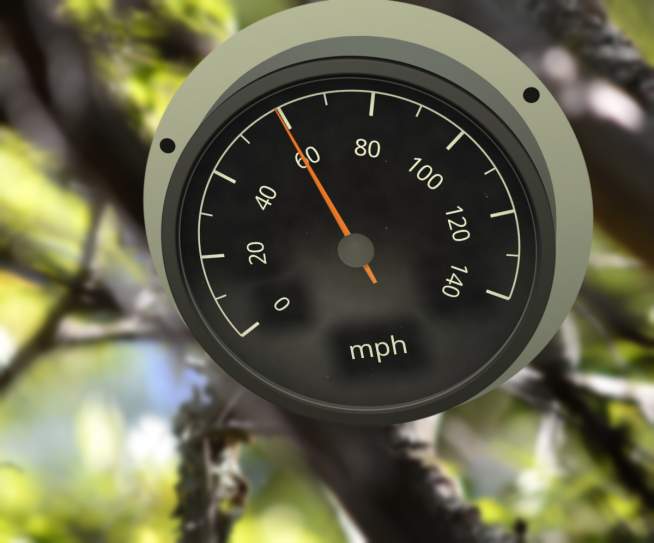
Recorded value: **60** mph
